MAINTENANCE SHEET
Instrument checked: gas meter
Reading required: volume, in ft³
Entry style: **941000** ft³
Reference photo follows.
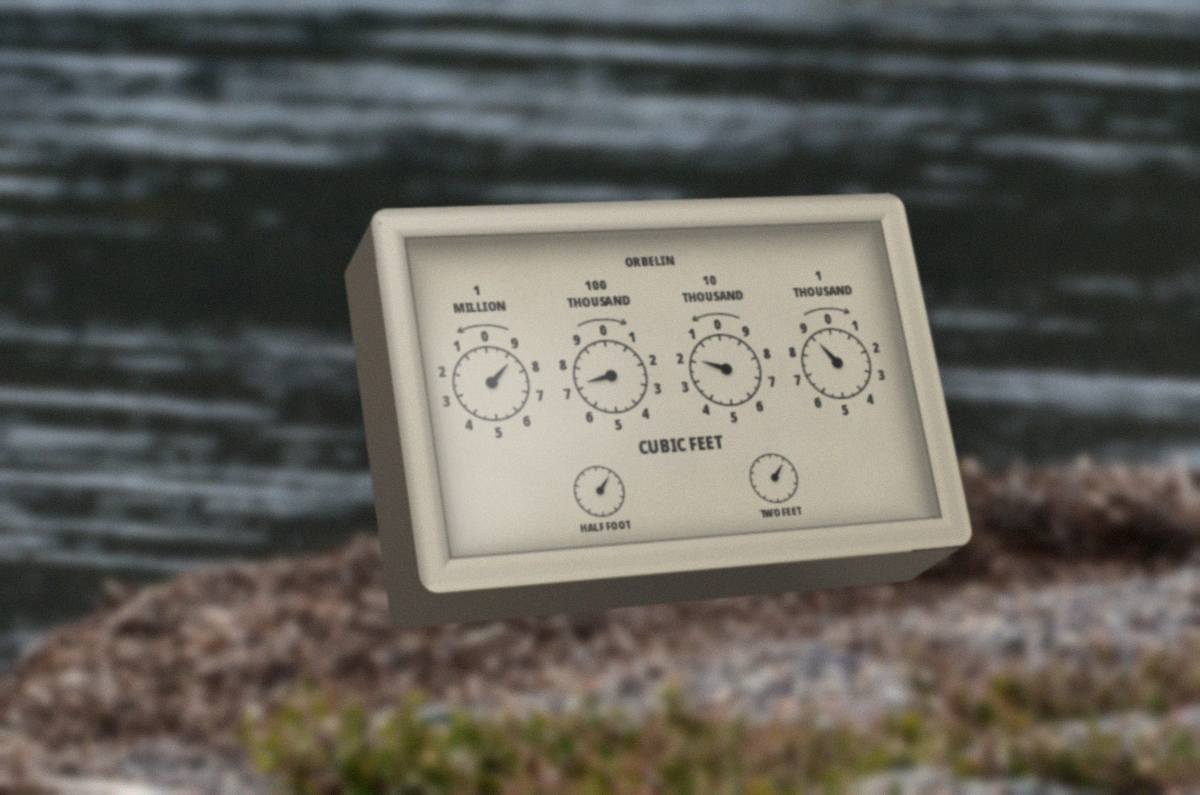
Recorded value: **871900** ft³
